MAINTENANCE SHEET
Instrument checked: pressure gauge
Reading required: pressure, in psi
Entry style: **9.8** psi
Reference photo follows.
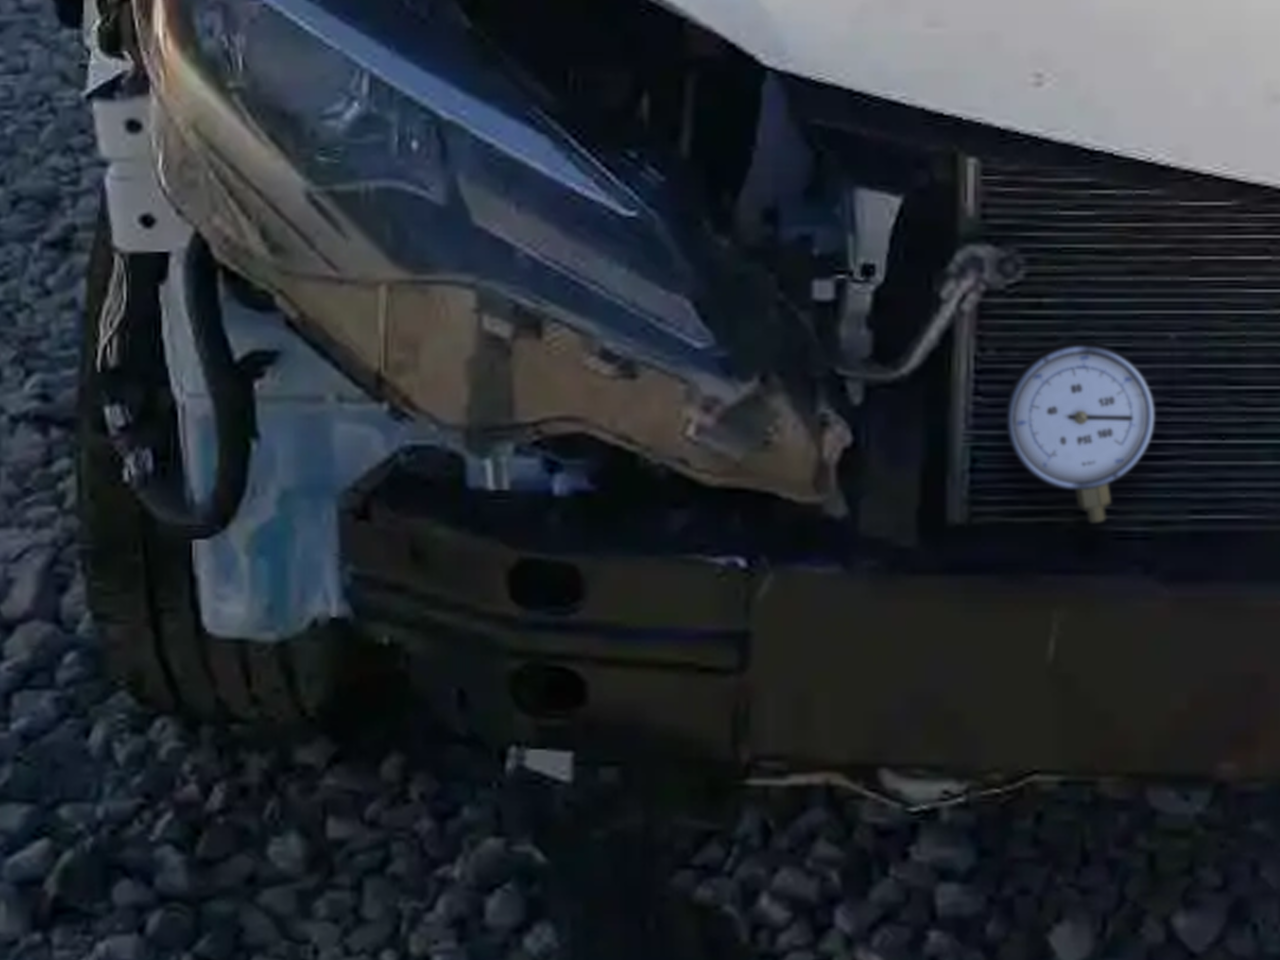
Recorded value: **140** psi
